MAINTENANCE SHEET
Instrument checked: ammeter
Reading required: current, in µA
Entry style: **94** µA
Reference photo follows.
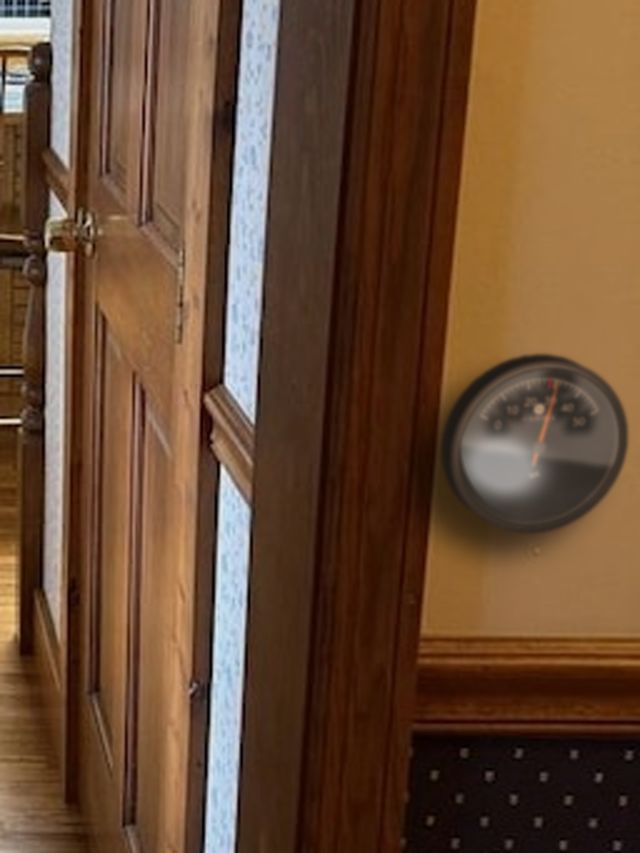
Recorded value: **30** µA
